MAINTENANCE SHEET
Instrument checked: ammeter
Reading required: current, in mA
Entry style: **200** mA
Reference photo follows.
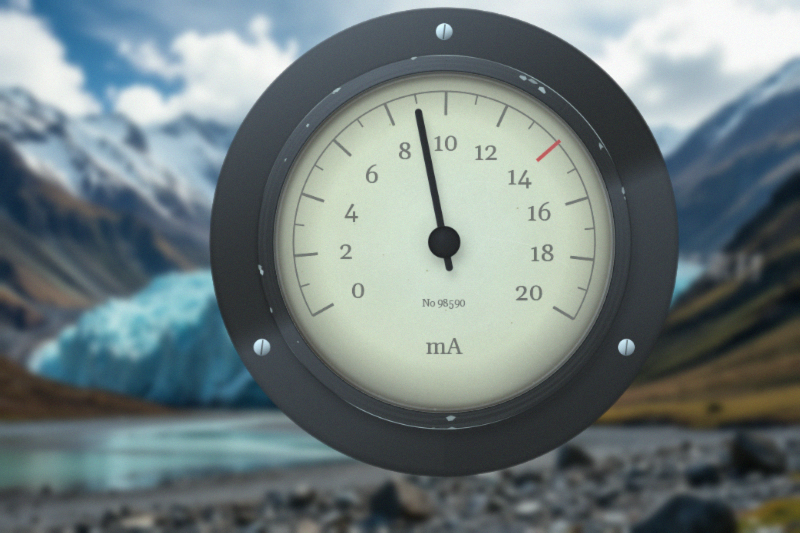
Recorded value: **9** mA
